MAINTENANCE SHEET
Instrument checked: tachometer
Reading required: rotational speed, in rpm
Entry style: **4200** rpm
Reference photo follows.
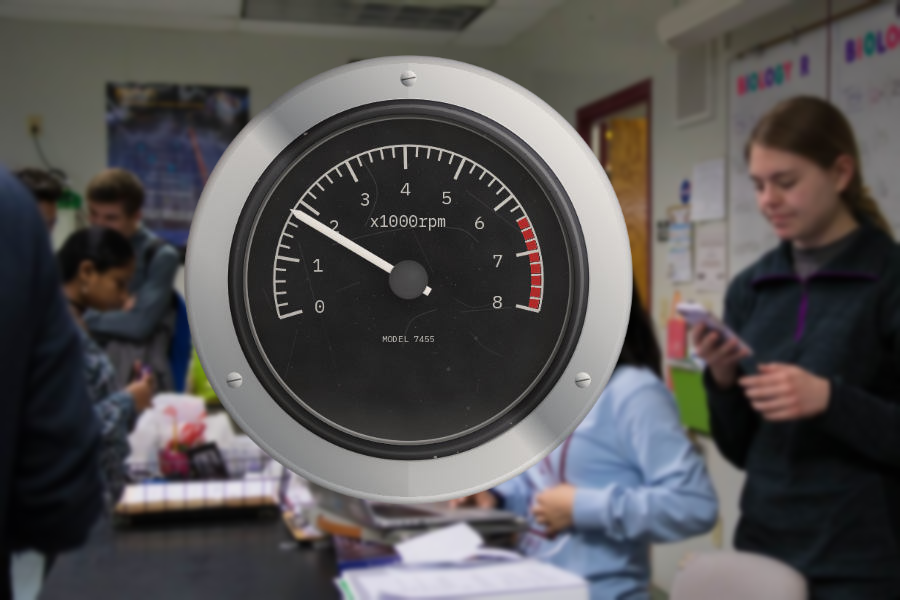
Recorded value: **1800** rpm
